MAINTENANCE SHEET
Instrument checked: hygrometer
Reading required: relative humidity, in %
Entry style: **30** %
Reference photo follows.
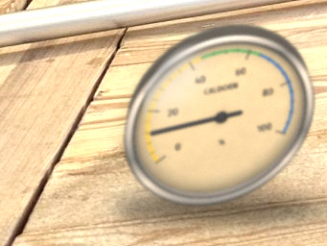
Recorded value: **12** %
